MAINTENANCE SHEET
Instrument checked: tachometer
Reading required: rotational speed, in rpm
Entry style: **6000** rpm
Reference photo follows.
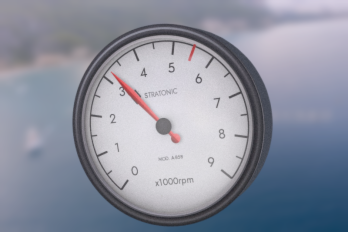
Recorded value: **3250** rpm
